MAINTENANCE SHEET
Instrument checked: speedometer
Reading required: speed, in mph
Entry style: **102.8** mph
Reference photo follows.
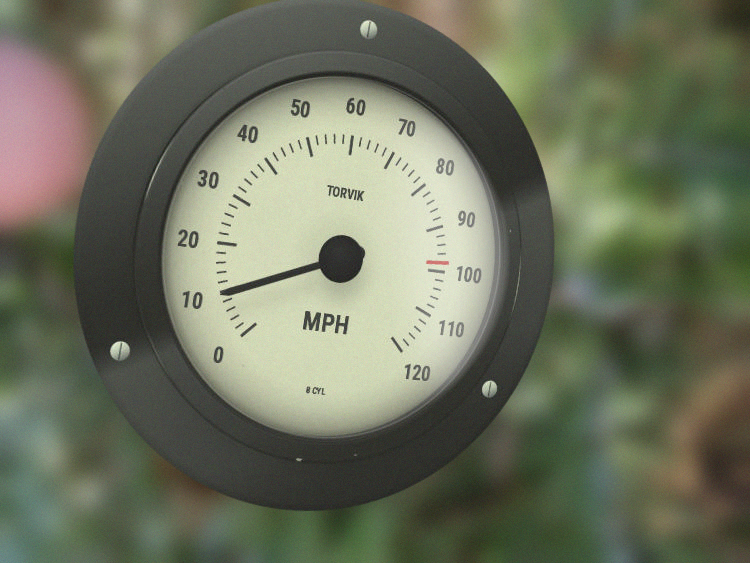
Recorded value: **10** mph
